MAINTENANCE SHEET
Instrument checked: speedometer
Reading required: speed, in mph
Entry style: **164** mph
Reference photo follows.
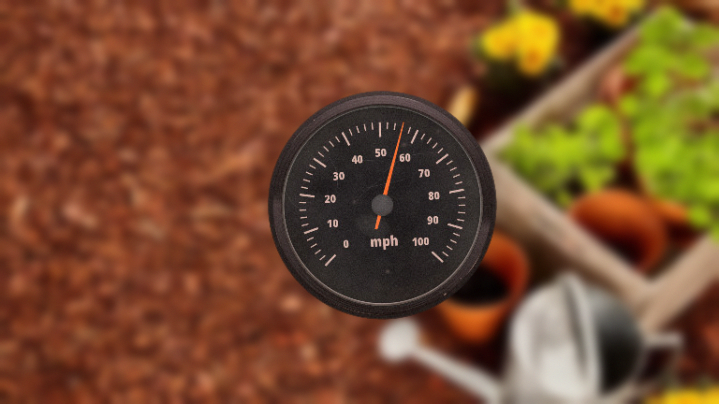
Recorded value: **56** mph
